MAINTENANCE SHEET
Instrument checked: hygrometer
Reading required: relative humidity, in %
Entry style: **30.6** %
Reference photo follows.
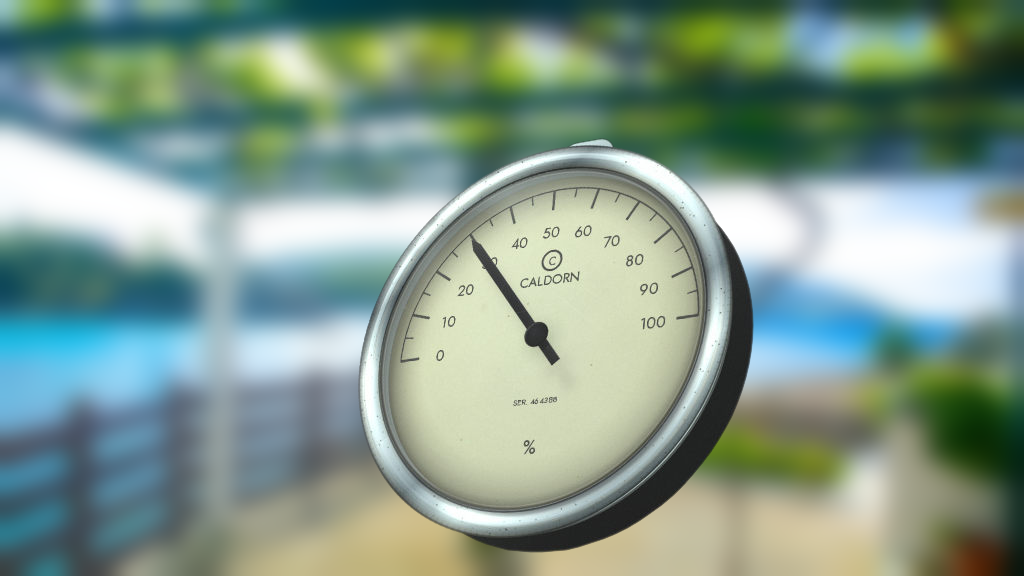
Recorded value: **30** %
